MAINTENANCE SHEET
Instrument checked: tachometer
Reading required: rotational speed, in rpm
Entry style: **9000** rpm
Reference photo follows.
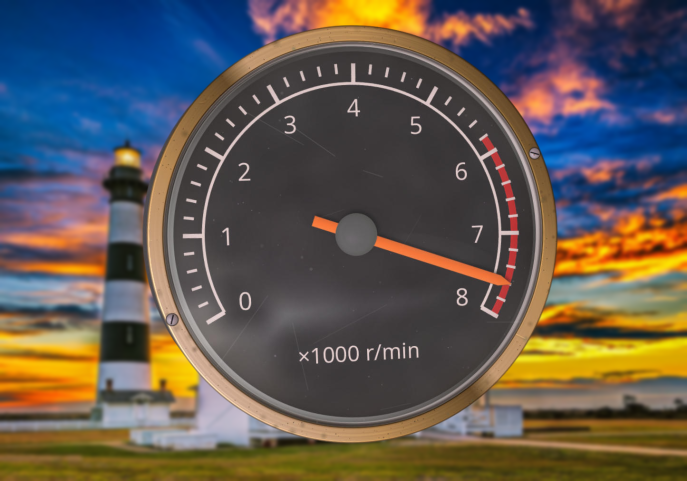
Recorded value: **7600** rpm
